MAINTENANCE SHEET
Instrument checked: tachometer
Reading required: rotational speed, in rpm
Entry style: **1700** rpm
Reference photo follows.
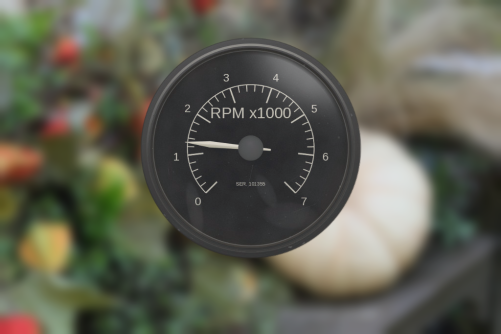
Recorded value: **1300** rpm
